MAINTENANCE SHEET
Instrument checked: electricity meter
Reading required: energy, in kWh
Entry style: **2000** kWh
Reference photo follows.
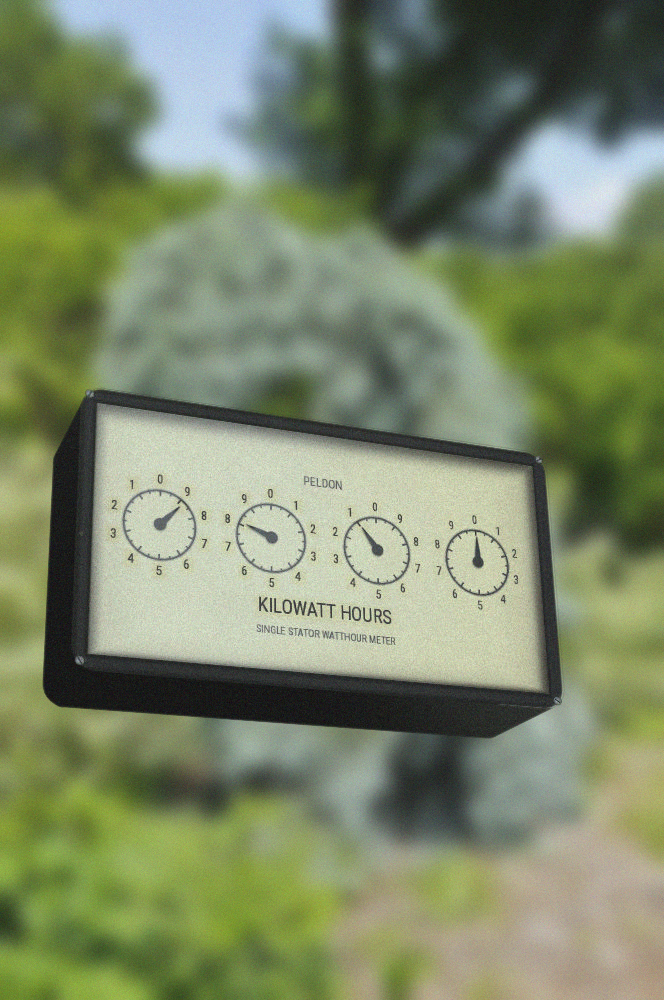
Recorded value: **8810** kWh
